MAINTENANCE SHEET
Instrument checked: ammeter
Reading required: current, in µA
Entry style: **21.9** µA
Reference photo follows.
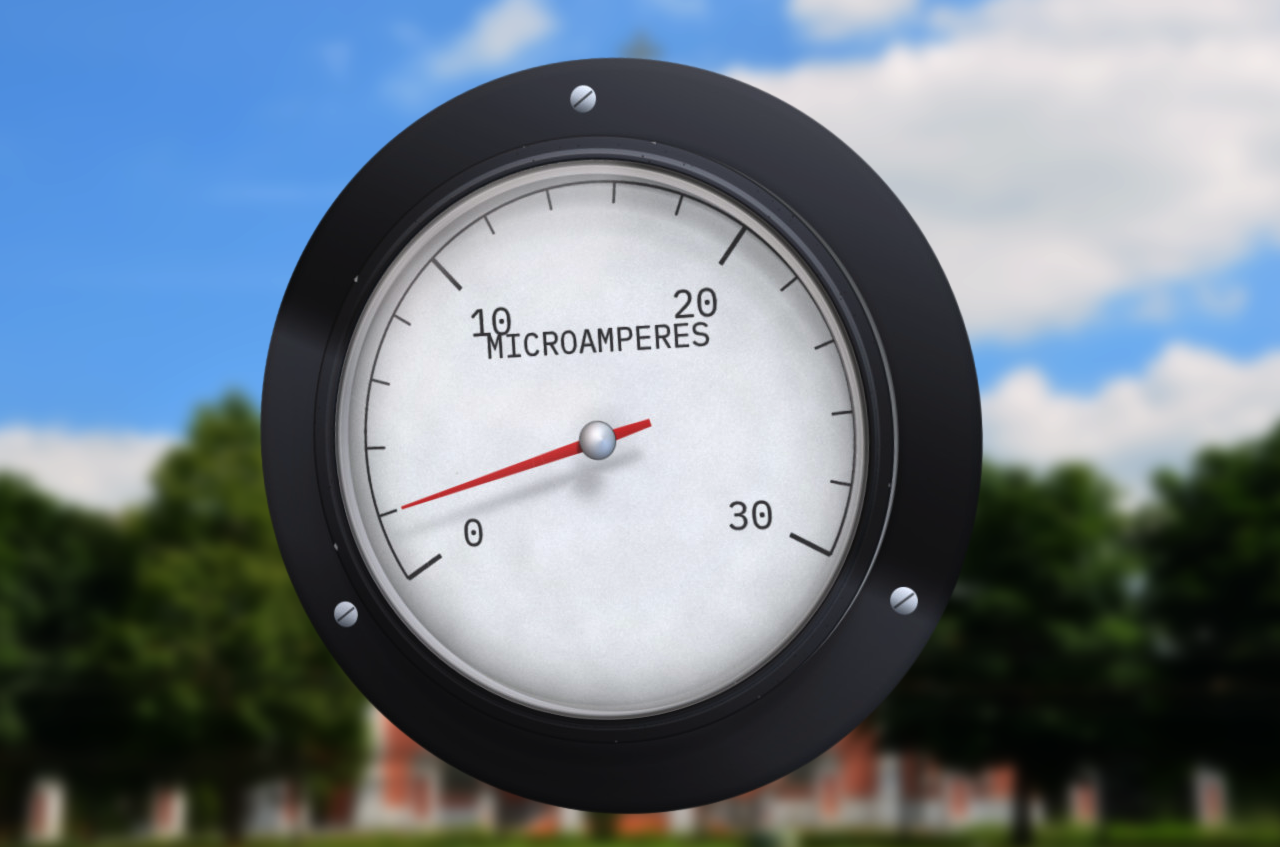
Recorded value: **2** µA
